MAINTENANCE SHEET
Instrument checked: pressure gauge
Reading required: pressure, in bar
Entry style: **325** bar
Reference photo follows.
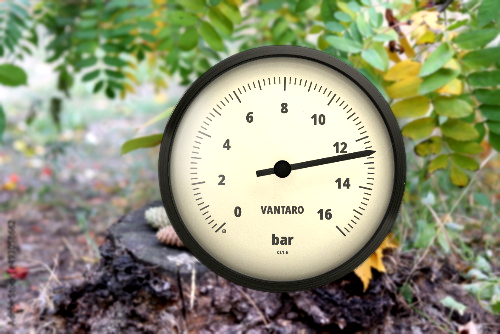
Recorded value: **12.6** bar
